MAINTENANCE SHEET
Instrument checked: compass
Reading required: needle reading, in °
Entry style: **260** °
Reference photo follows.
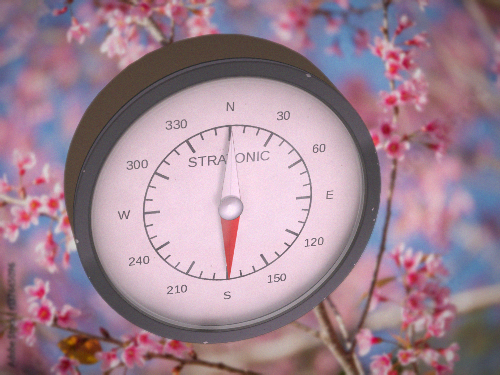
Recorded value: **180** °
